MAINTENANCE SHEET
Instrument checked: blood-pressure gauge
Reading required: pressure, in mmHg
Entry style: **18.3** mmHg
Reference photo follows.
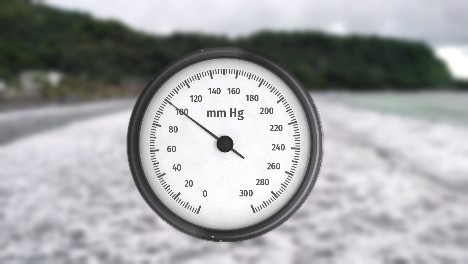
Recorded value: **100** mmHg
